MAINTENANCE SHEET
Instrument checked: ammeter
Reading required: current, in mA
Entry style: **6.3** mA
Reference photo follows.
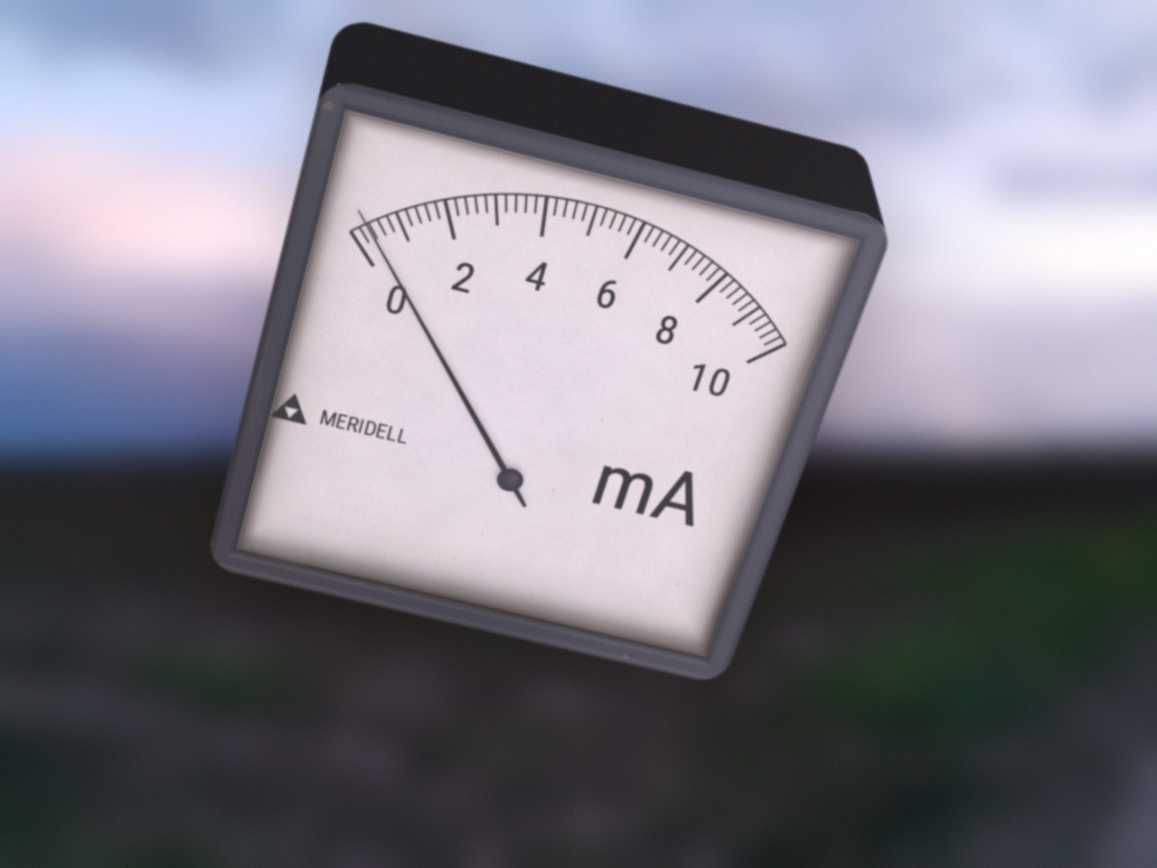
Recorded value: **0.4** mA
